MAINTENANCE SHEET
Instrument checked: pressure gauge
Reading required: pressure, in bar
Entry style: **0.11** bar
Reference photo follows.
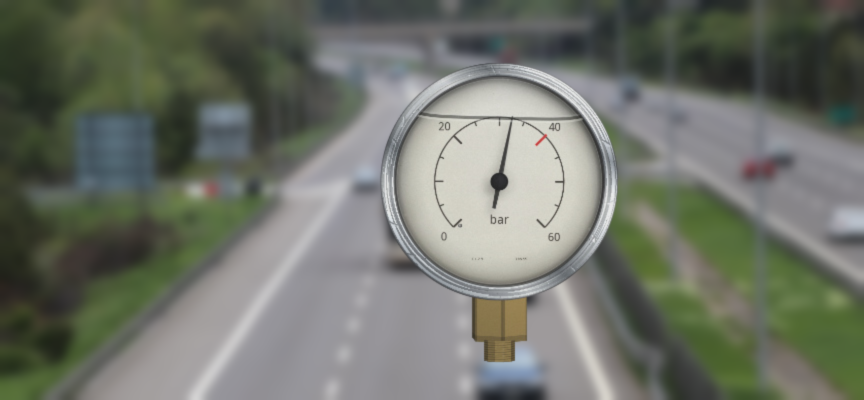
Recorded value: **32.5** bar
